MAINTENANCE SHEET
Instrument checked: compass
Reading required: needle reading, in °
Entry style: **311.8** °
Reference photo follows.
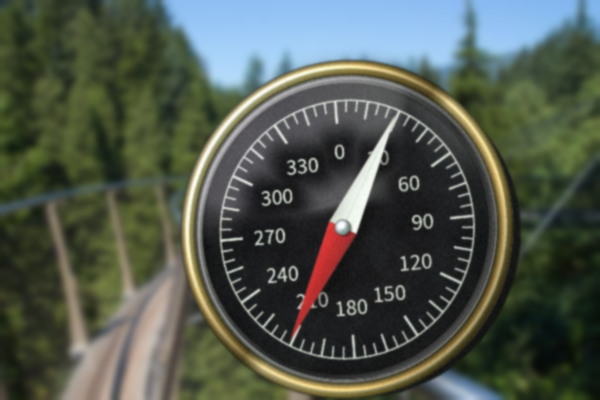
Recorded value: **210** °
